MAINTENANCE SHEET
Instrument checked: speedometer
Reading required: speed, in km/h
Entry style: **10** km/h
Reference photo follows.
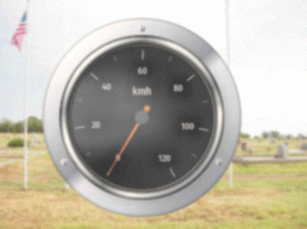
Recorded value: **0** km/h
